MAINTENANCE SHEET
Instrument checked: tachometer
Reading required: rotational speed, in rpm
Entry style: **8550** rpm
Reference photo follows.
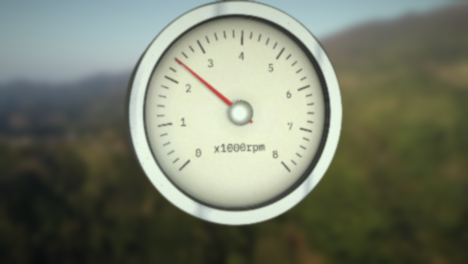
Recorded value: **2400** rpm
